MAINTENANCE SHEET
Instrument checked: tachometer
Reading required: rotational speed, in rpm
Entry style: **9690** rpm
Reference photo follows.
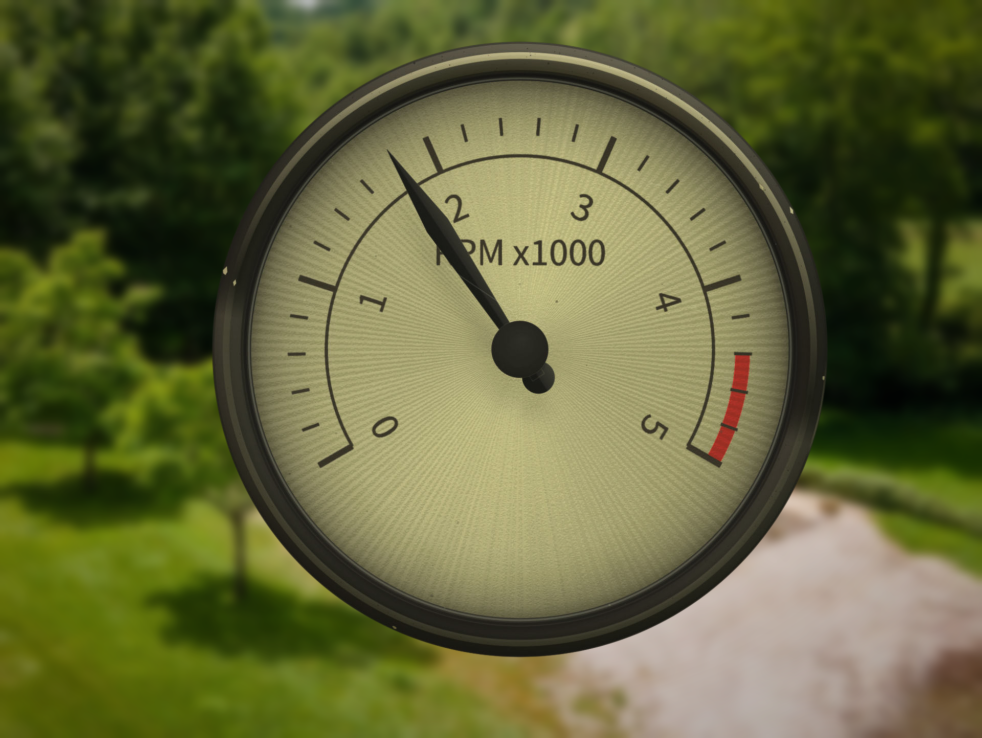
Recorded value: **1800** rpm
